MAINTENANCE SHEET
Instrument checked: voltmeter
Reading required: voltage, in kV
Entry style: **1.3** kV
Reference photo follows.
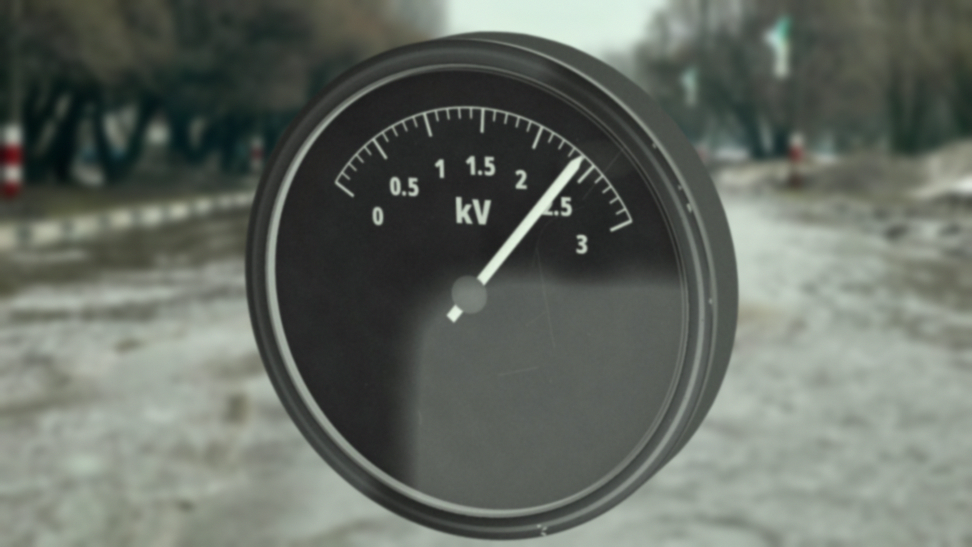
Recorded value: **2.4** kV
